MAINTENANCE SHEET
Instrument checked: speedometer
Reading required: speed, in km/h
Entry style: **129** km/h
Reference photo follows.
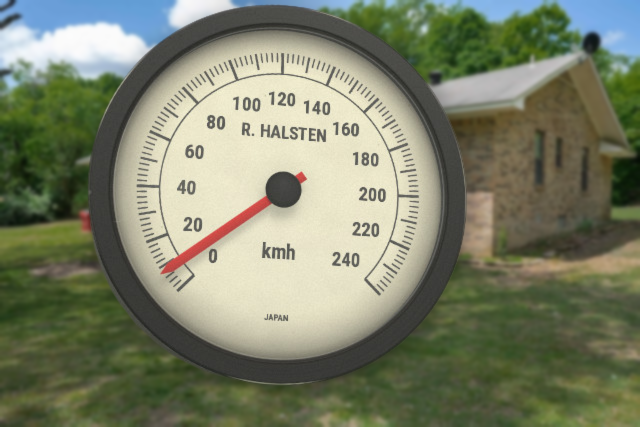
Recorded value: **8** km/h
